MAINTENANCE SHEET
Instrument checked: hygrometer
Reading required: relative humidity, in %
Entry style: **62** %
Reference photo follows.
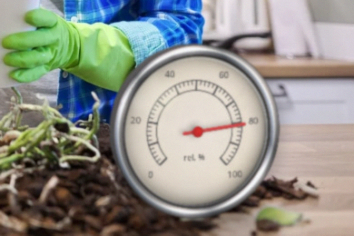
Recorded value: **80** %
